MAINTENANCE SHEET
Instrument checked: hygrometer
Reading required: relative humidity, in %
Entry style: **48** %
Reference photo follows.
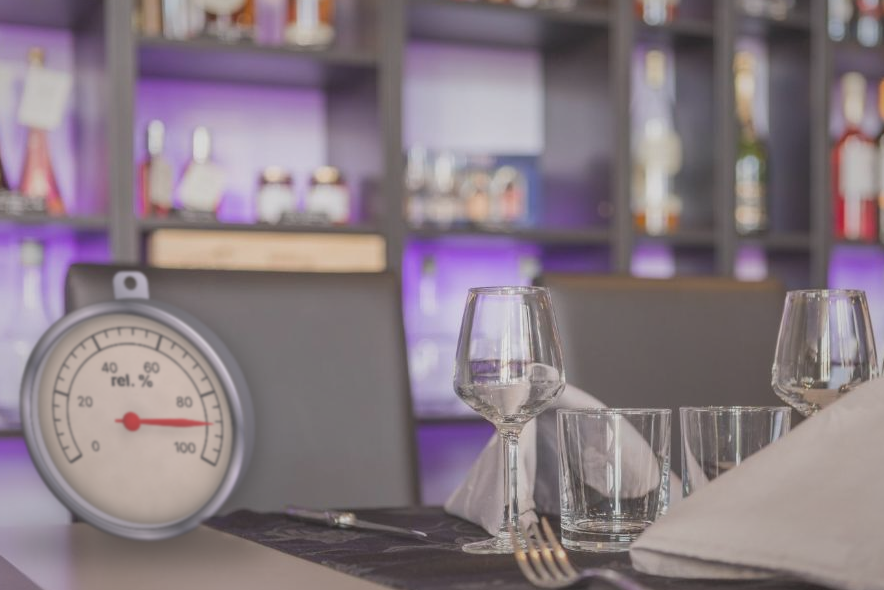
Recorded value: **88** %
